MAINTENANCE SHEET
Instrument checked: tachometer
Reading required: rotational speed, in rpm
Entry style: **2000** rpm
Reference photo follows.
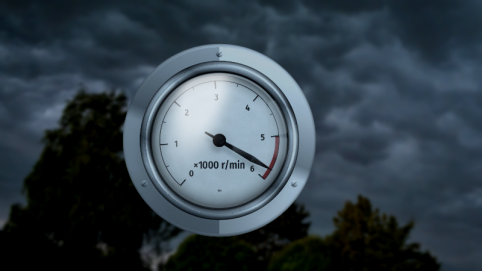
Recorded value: **5750** rpm
